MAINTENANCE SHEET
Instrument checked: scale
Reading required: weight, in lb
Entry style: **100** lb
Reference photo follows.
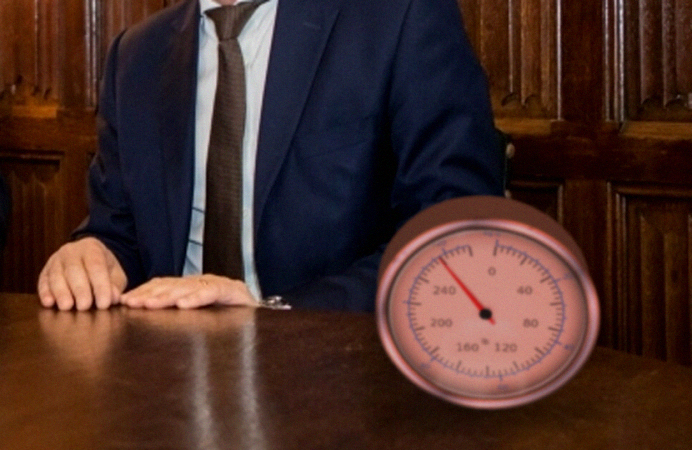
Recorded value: **260** lb
